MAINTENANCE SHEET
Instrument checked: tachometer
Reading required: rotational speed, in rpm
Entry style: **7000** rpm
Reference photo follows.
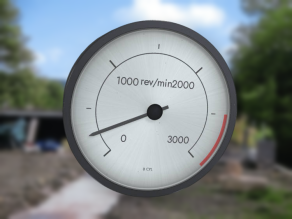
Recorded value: **250** rpm
